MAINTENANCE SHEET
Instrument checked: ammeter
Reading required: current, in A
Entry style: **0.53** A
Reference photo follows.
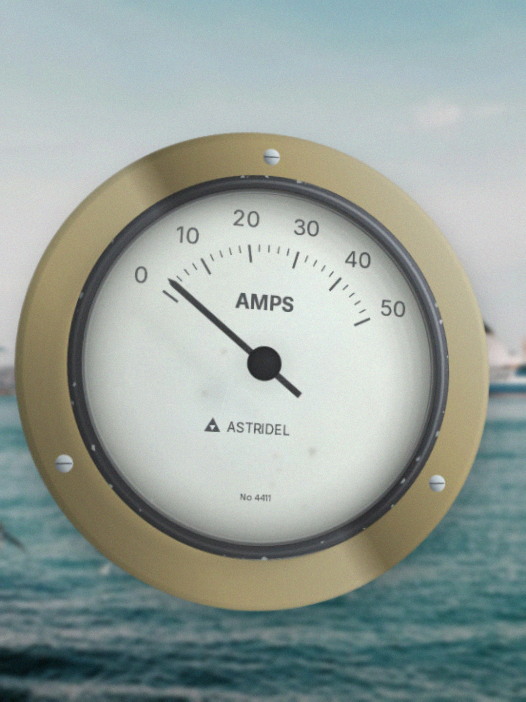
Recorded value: **2** A
